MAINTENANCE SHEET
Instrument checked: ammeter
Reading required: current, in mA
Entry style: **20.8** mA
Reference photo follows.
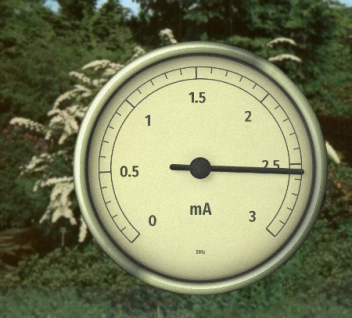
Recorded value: **2.55** mA
